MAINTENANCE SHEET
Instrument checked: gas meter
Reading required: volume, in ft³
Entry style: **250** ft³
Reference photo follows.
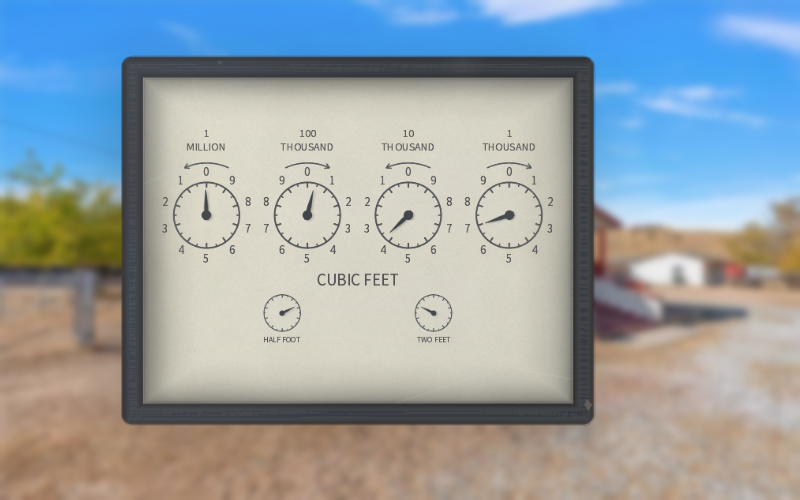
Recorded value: **3700** ft³
